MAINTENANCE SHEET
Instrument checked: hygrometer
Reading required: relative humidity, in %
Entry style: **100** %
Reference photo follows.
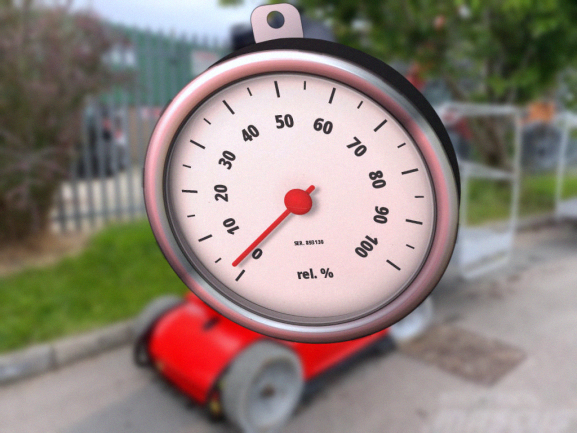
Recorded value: **2.5** %
